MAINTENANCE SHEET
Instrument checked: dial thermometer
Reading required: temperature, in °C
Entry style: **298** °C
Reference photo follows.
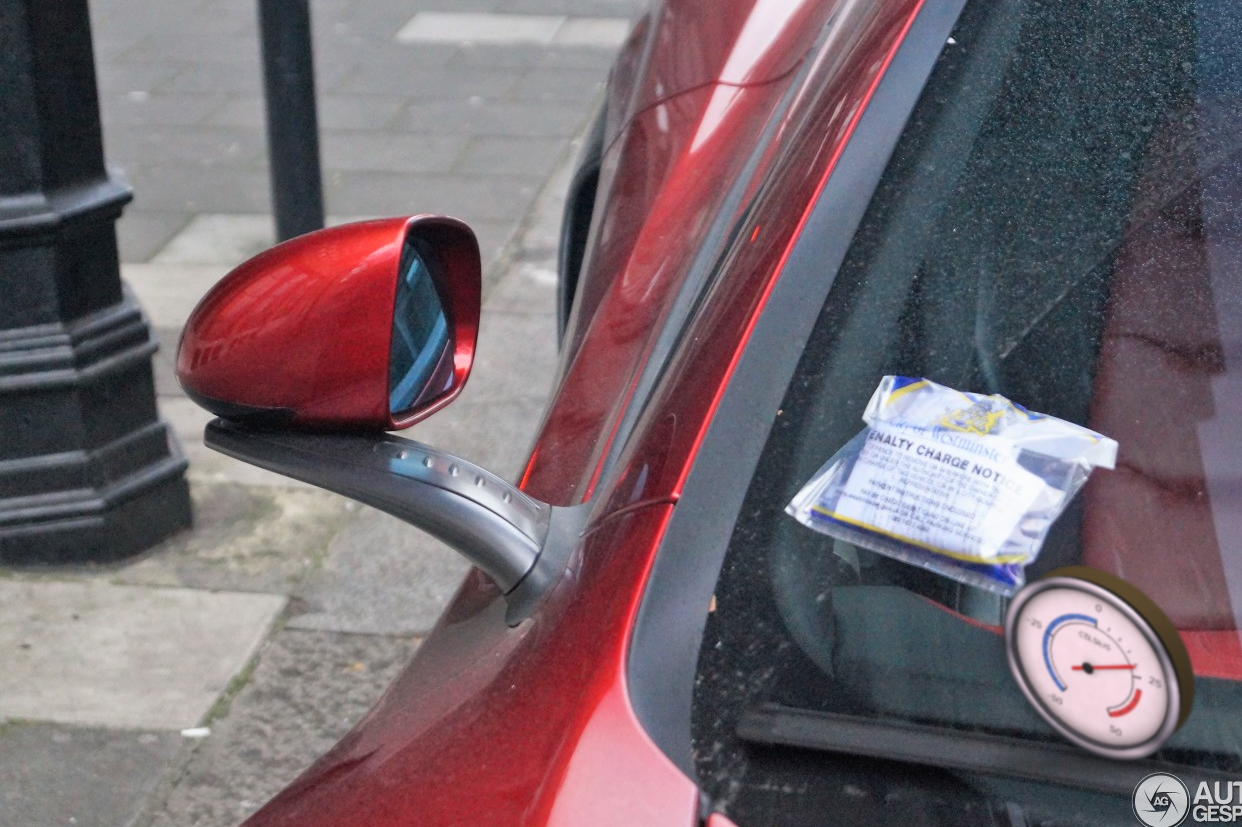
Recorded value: **20** °C
